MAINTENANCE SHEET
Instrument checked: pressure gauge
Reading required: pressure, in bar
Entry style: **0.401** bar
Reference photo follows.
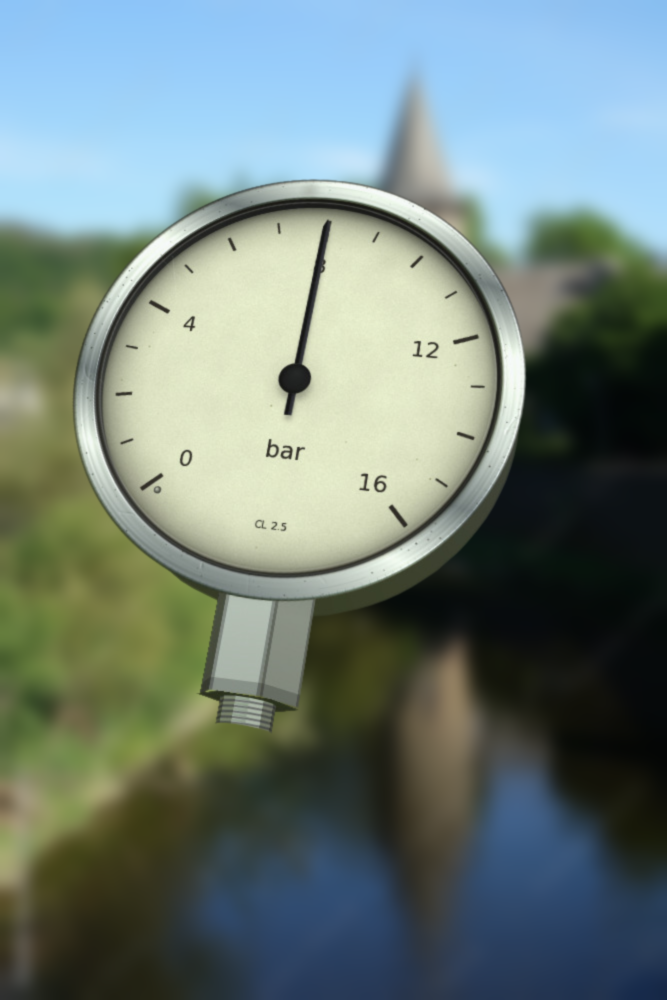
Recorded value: **8** bar
